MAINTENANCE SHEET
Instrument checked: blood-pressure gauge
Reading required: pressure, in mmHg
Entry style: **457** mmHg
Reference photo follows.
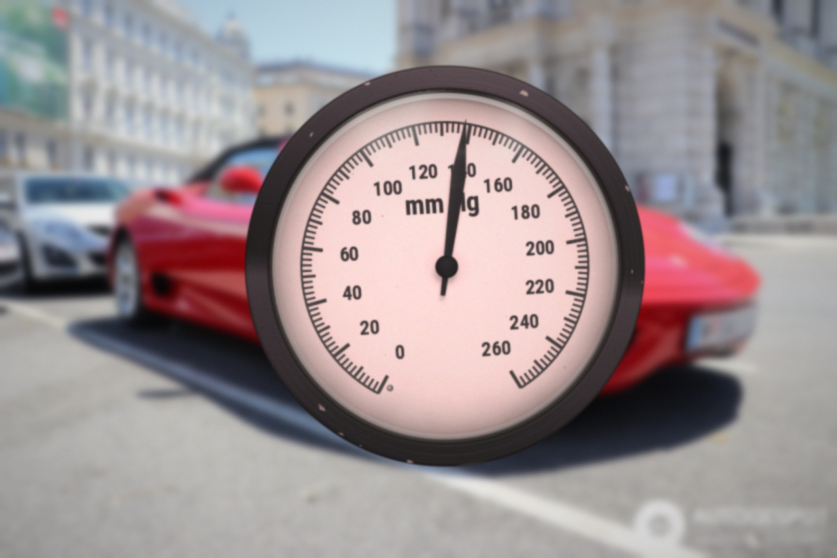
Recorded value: **138** mmHg
